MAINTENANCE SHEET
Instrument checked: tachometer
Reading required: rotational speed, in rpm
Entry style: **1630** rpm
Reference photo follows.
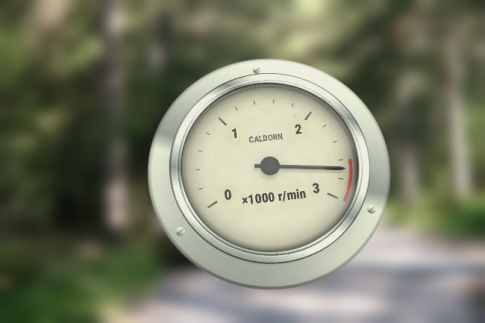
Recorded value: **2700** rpm
